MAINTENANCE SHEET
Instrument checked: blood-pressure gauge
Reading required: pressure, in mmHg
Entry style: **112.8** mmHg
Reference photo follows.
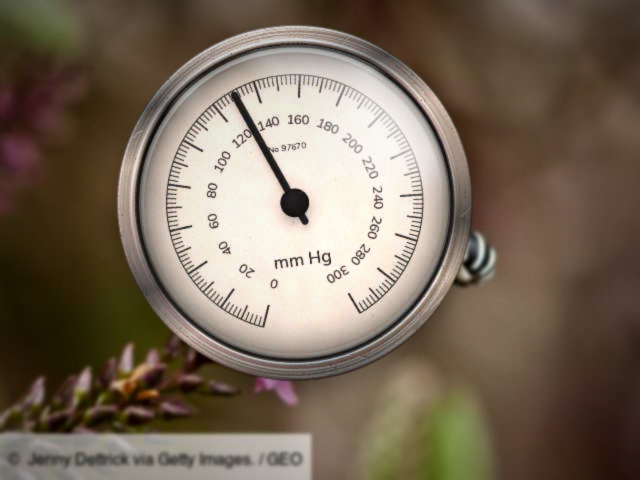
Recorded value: **130** mmHg
